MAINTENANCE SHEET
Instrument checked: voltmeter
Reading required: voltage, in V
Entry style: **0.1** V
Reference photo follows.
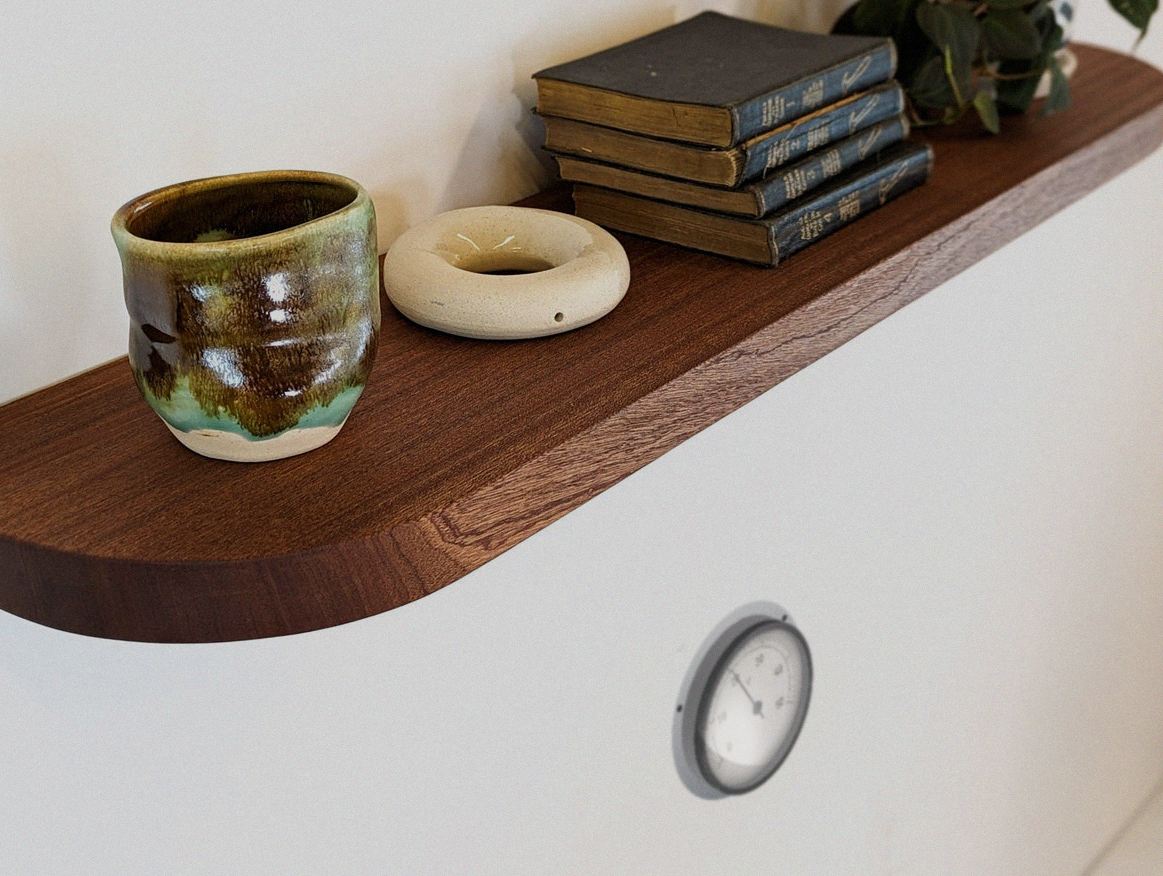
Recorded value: **20** V
